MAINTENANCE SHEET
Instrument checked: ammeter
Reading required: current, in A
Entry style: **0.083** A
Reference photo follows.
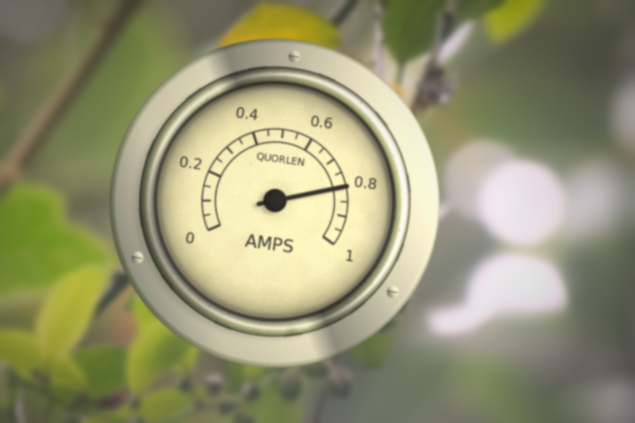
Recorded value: **0.8** A
